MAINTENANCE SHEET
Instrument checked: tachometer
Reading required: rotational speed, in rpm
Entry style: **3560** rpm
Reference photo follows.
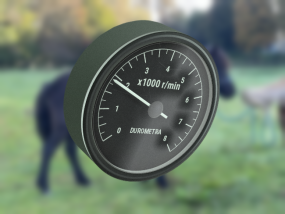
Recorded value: **1875** rpm
